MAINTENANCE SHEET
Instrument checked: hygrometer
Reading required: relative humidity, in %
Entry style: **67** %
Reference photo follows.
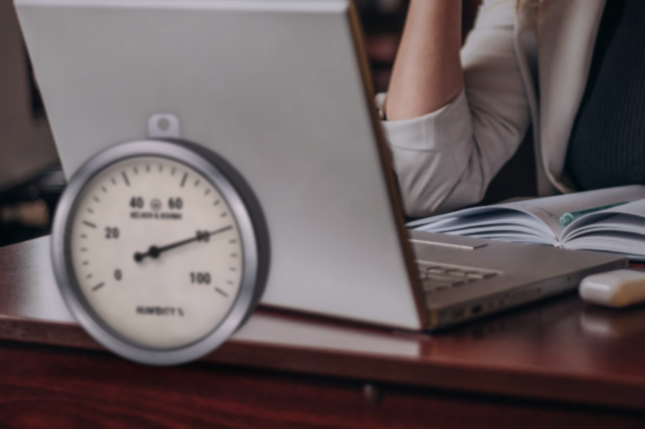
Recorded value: **80** %
